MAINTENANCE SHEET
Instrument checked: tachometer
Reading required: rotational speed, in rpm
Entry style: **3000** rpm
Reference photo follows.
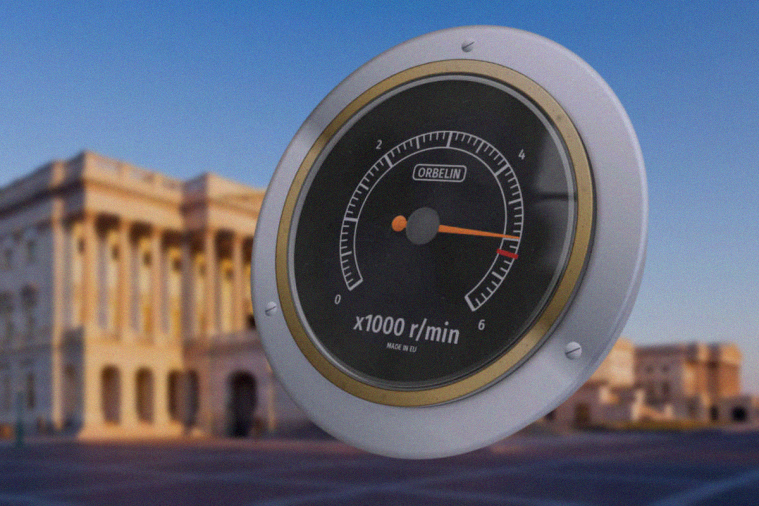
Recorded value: **5000** rpm
